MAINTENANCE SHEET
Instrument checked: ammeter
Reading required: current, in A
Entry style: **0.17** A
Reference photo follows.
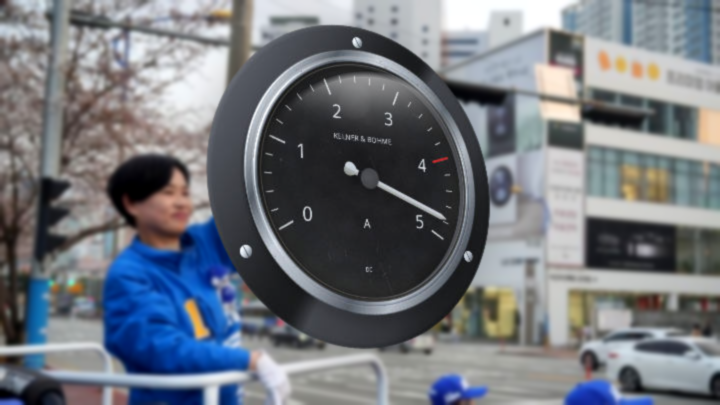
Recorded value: **4.8** A
